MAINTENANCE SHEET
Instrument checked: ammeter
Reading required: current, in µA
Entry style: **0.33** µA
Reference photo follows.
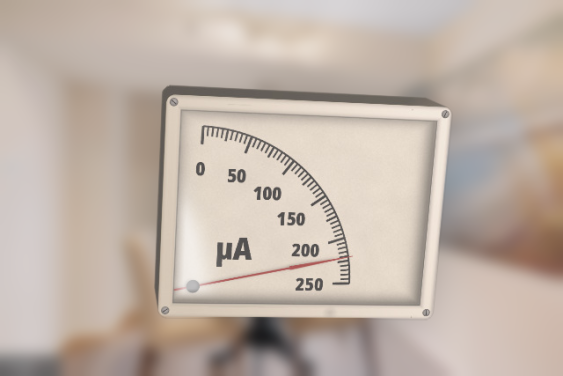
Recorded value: **220** µA
